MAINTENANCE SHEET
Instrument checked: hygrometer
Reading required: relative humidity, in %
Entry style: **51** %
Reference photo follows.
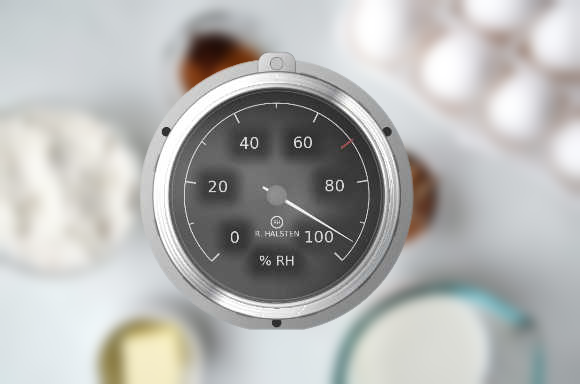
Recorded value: **95** %
